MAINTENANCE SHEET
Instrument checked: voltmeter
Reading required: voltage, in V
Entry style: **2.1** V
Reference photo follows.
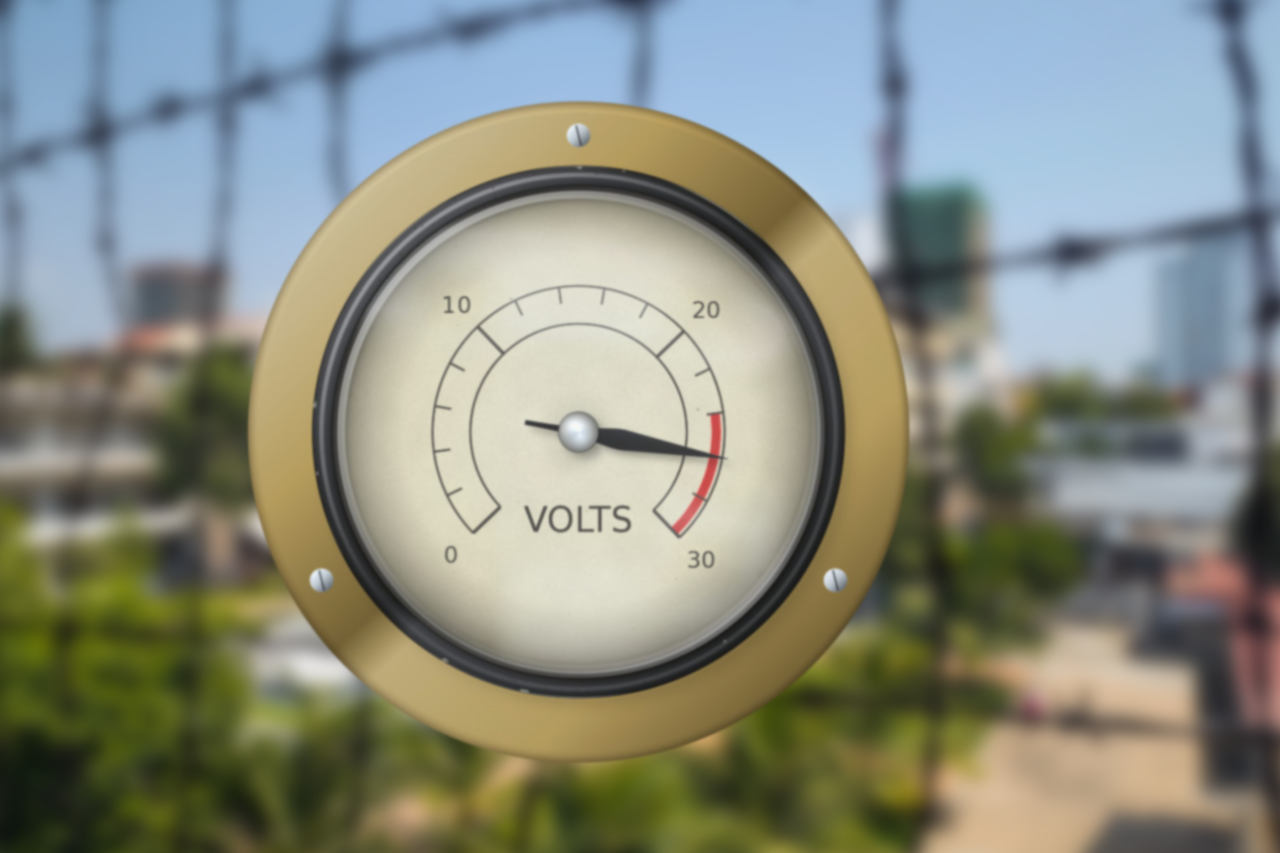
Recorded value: **26** V
